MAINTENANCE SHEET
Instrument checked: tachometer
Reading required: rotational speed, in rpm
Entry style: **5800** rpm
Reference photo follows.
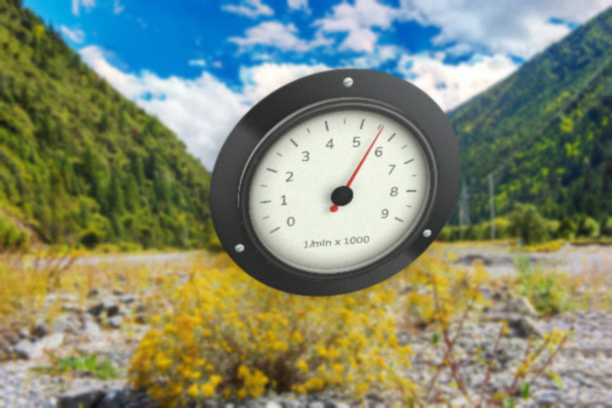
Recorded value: **5500** rpm
